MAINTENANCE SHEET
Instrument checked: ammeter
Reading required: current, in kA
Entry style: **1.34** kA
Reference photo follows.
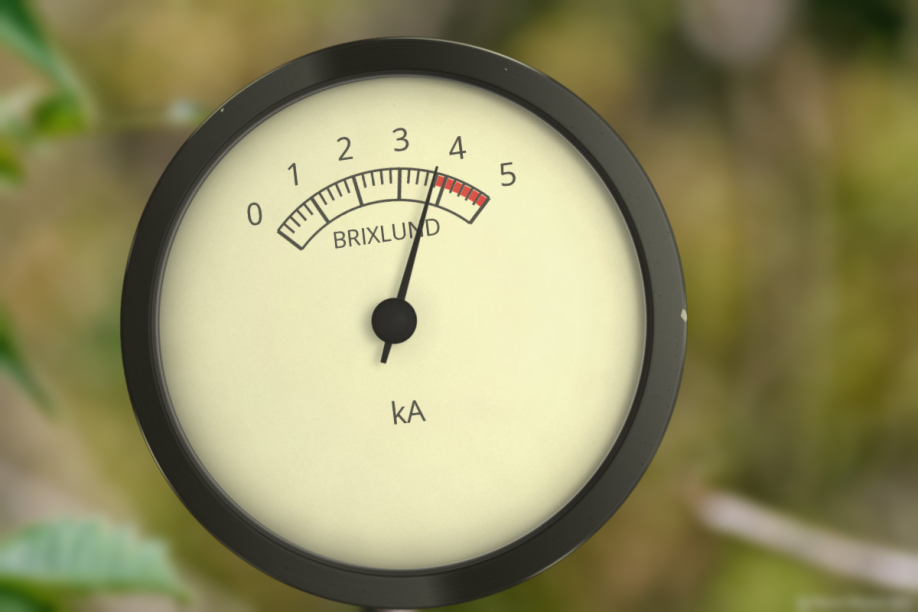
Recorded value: **3.8** kA
